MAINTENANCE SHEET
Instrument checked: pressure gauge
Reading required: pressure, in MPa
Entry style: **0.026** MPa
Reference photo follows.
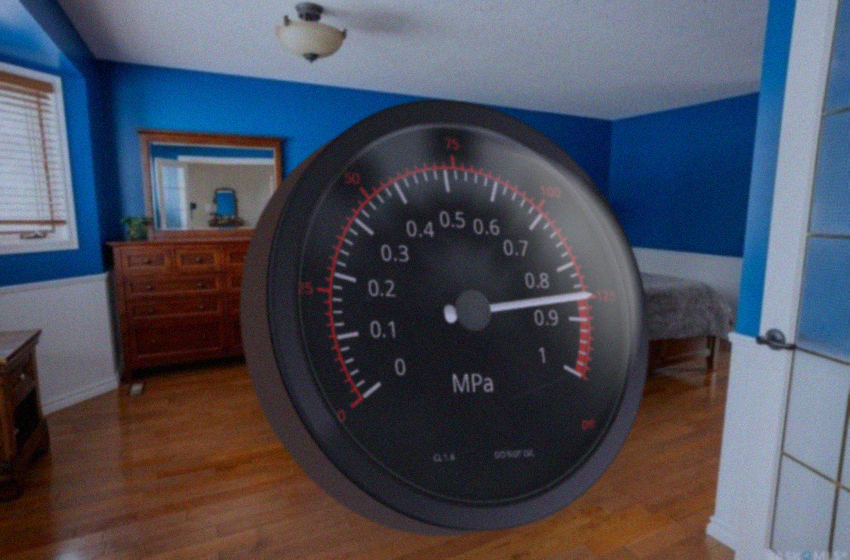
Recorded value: **0.86** MPa
